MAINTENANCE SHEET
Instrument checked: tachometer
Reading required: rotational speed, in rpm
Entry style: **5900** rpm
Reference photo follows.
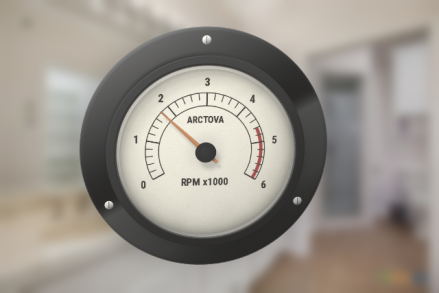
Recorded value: **1800** rpm
